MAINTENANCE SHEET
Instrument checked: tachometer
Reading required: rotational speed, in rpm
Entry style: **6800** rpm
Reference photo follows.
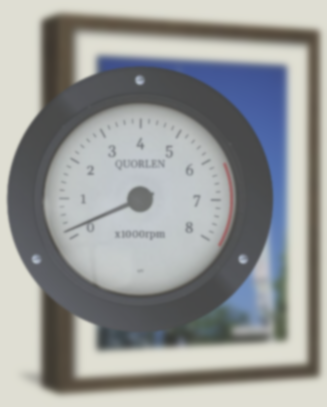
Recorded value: **200** rpm
